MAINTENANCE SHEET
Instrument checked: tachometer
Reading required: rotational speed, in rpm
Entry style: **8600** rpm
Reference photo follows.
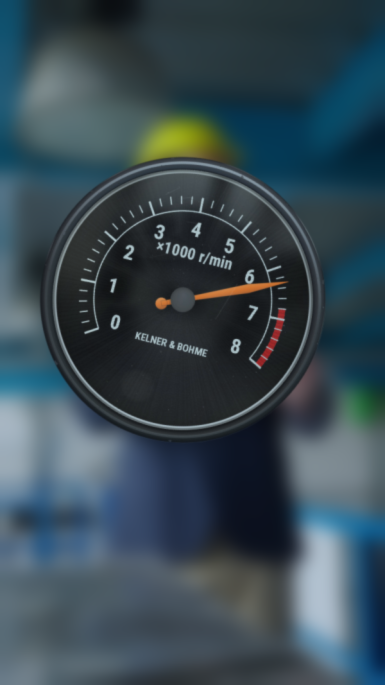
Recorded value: **6300** rpm
